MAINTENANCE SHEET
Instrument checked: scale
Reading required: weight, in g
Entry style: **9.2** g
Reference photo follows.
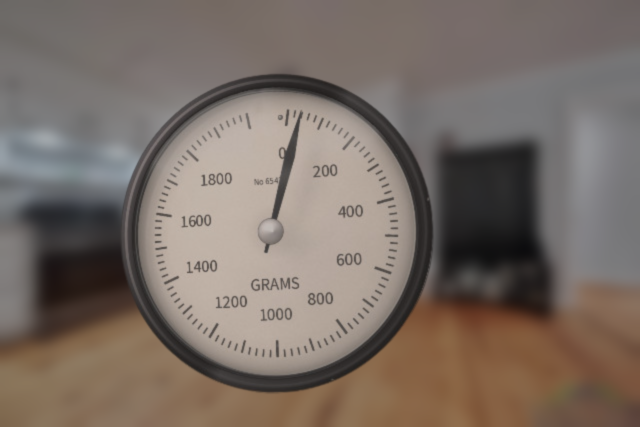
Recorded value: **40** g
